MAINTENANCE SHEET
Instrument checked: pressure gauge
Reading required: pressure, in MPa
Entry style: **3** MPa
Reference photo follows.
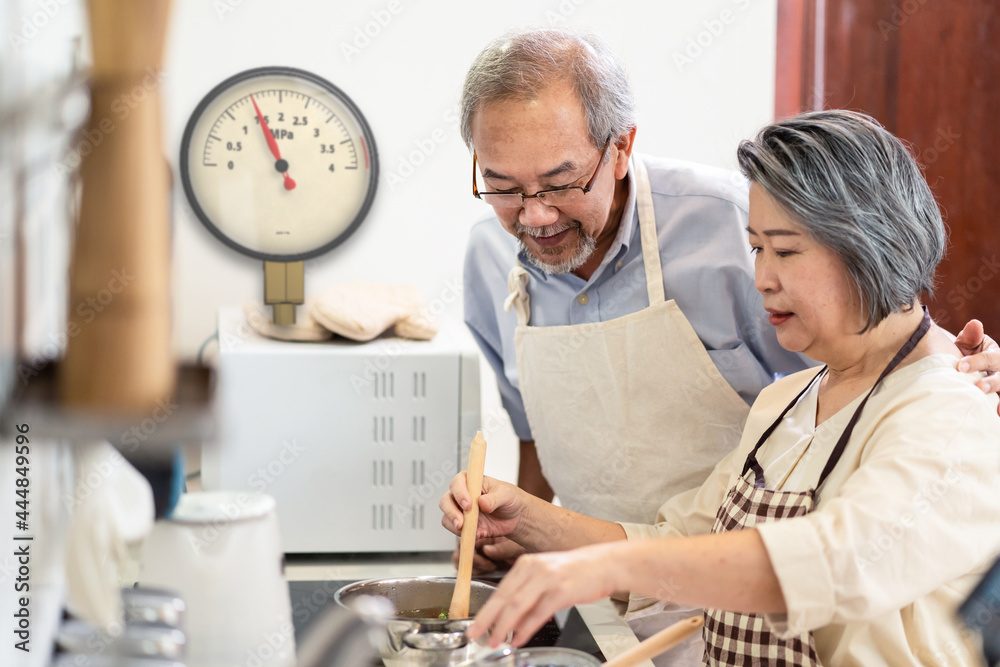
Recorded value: **1.5** MPa
